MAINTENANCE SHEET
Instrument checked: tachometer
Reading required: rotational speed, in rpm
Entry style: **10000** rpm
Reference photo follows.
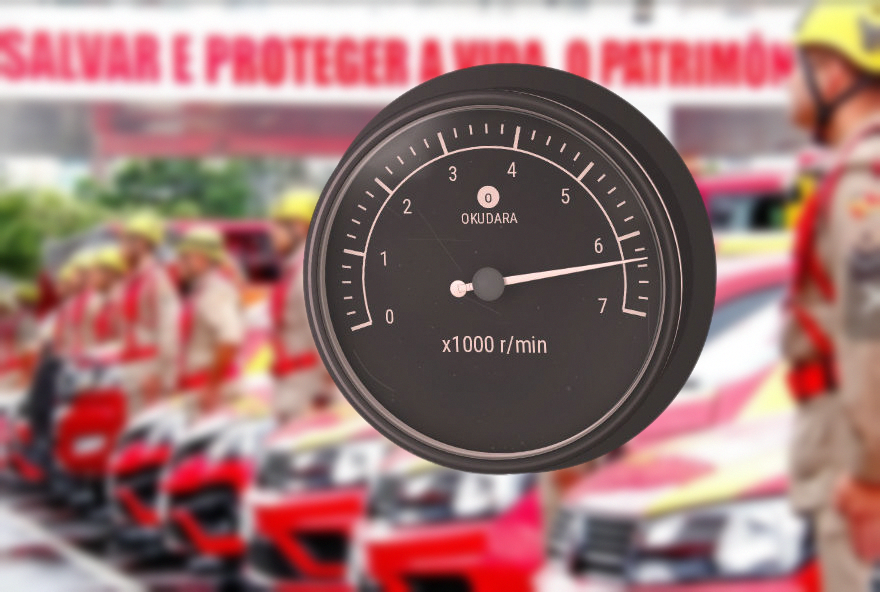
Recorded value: **6300** rpm
